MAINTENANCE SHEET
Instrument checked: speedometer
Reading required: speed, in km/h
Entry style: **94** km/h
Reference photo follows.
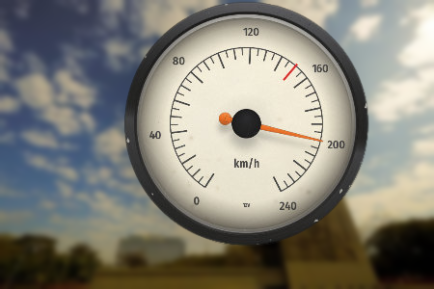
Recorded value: **200** km/h
